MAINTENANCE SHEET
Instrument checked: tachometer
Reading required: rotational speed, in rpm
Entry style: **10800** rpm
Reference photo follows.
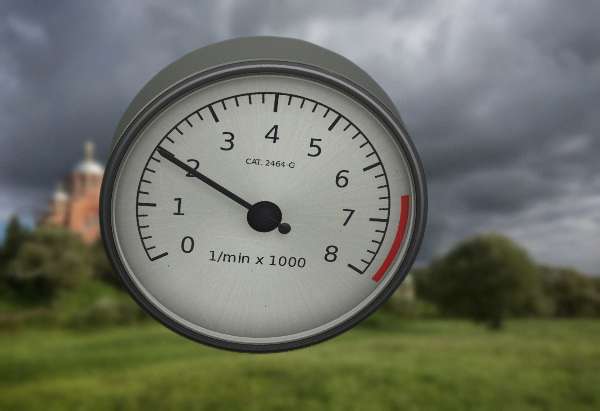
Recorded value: **2000** rpm
